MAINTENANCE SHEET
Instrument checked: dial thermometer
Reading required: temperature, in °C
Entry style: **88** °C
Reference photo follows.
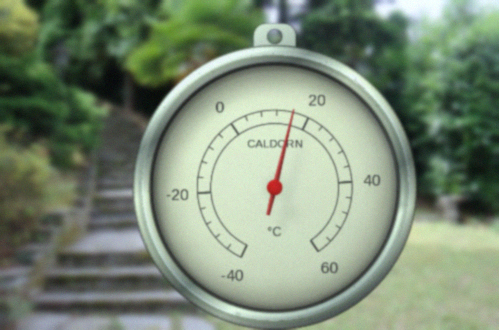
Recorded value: **16** °C
